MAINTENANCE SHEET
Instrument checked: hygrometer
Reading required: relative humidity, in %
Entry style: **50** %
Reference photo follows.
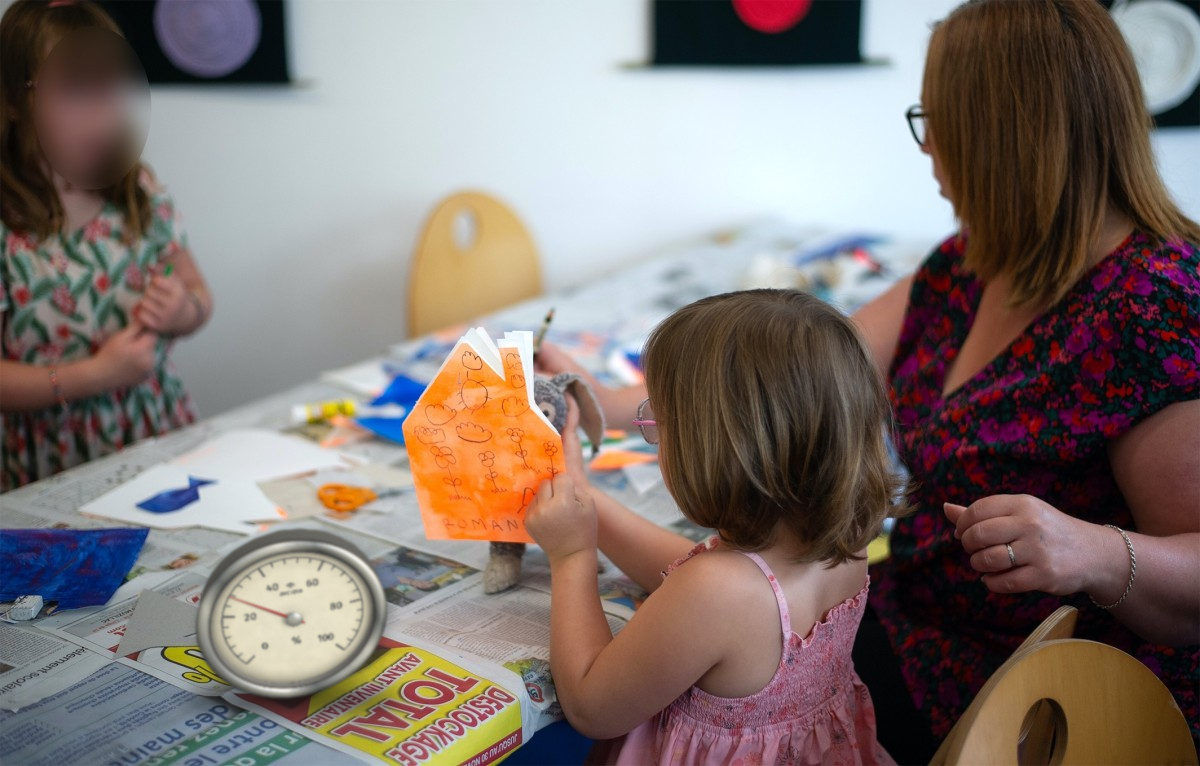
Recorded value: **28** %
